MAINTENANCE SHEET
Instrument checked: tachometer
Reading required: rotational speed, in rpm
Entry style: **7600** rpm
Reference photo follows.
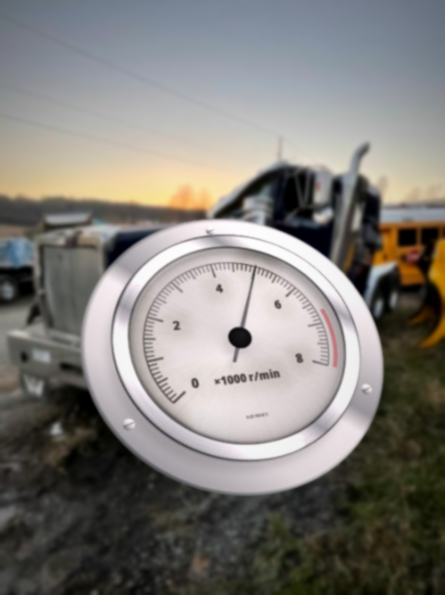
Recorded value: **5000** rpm
